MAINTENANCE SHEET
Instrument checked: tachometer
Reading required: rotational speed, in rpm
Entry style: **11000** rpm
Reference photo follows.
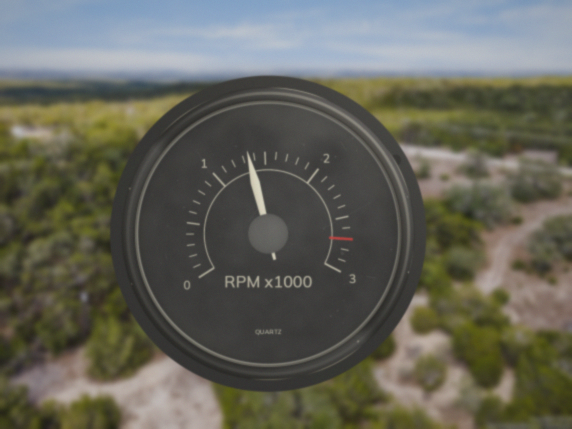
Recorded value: **1350** rpm
